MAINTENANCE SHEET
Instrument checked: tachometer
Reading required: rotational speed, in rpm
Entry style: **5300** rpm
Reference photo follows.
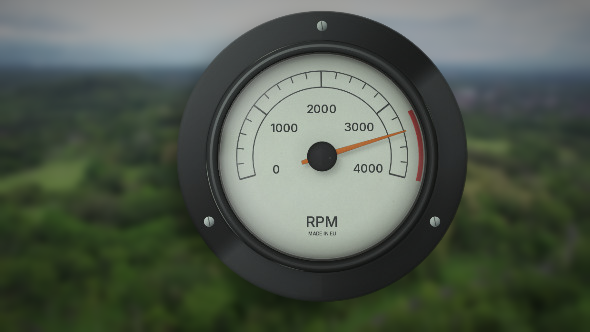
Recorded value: **3400** rpm
